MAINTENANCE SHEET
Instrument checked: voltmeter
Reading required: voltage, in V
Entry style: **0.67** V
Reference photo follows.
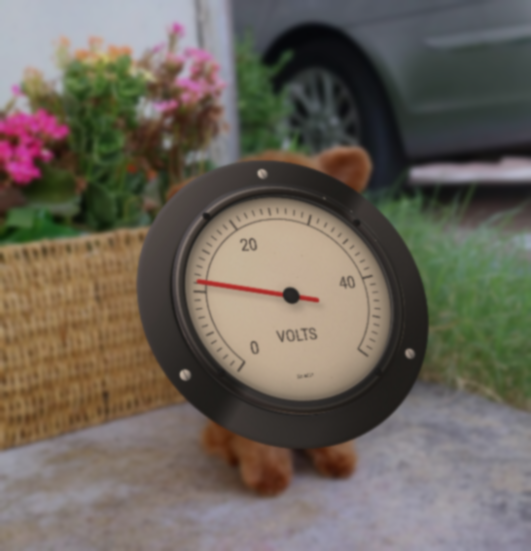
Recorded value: **11** V
